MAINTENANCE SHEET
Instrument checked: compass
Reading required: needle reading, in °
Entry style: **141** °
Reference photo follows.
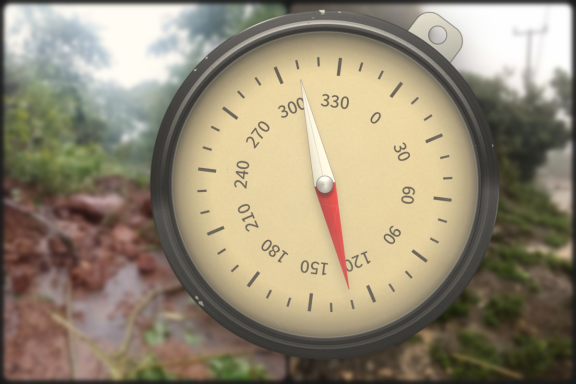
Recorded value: **130** °
